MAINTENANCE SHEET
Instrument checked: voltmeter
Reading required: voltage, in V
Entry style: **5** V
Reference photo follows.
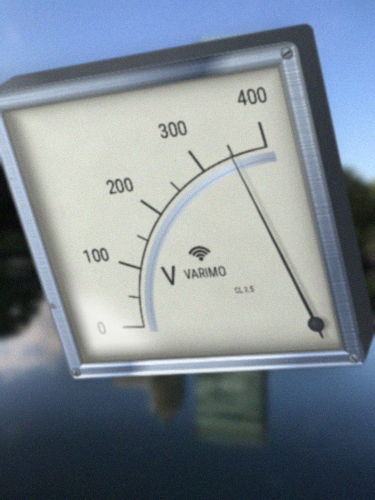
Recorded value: **350** V
